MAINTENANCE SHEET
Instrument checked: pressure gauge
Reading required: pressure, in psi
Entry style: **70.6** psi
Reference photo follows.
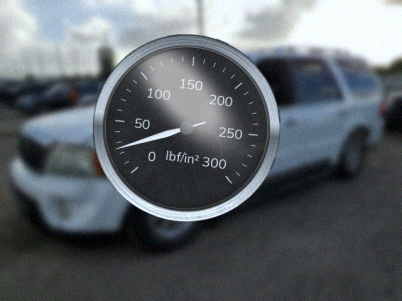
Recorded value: **25** psi
